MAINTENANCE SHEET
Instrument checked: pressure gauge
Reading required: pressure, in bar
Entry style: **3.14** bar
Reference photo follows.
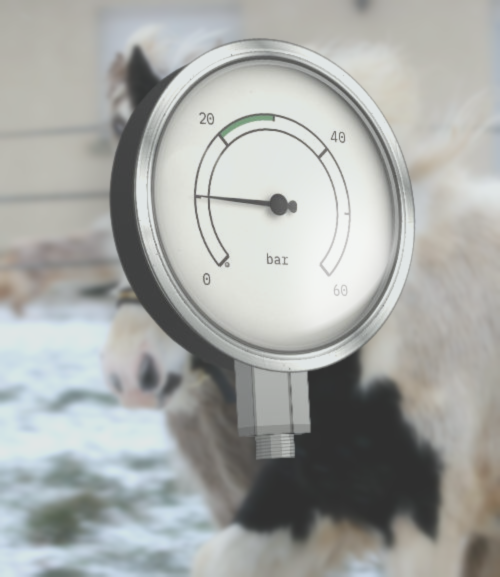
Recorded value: **10** bar
